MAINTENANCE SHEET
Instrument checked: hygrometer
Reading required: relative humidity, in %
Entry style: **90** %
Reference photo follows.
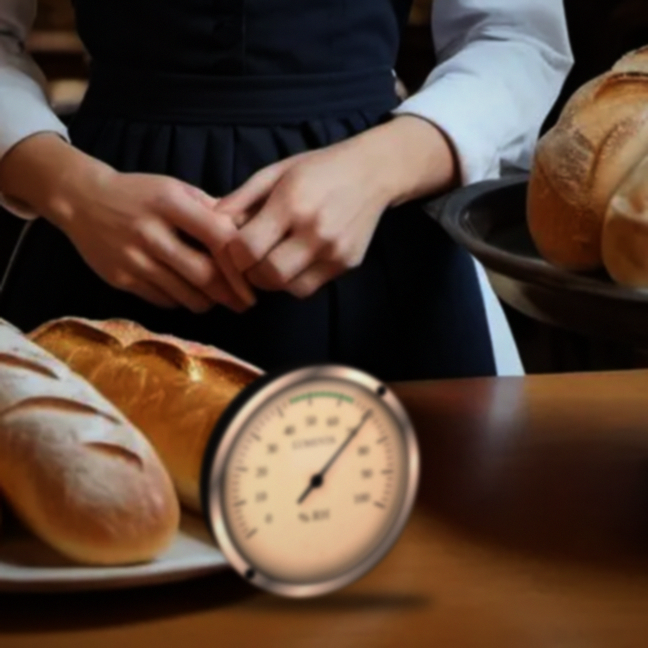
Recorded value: **70** %
